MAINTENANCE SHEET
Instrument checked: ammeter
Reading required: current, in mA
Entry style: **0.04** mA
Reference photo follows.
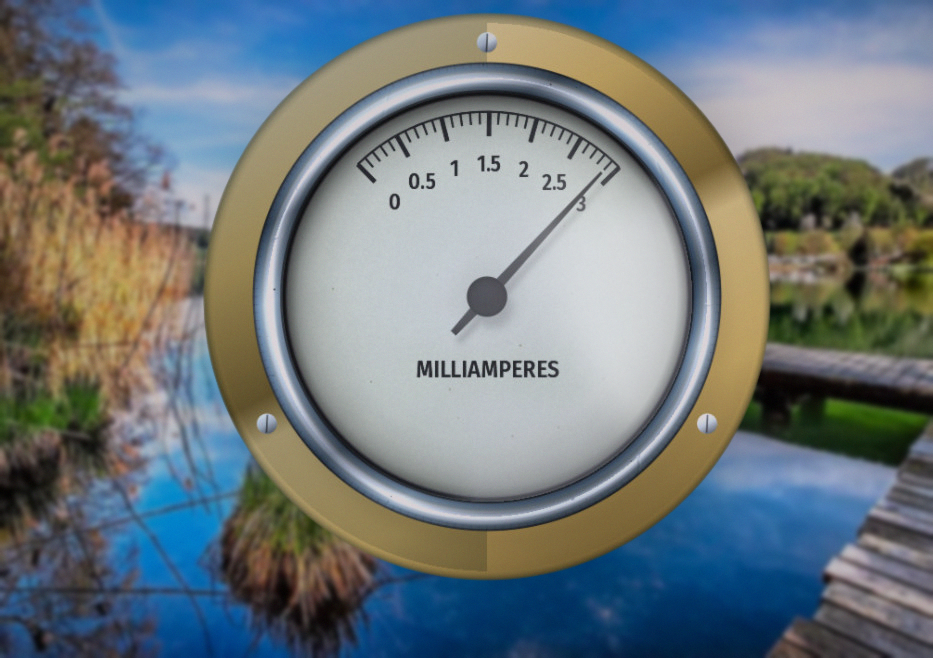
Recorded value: **2.9** mA
